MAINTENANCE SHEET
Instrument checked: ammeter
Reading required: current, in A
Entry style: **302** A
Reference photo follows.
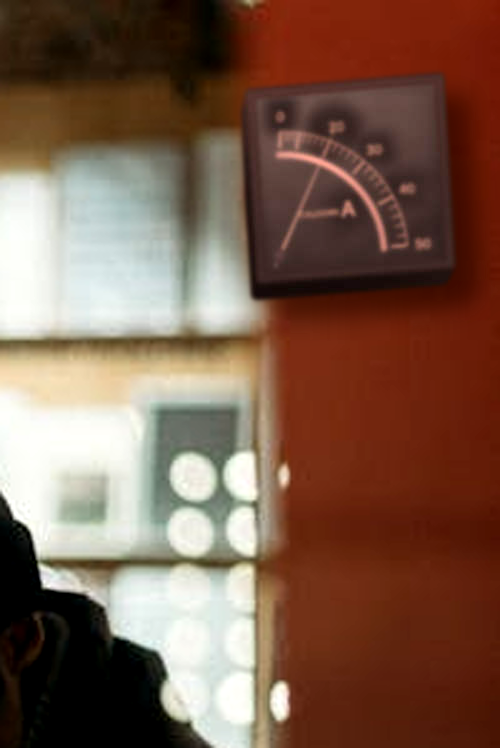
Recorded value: **20** A
